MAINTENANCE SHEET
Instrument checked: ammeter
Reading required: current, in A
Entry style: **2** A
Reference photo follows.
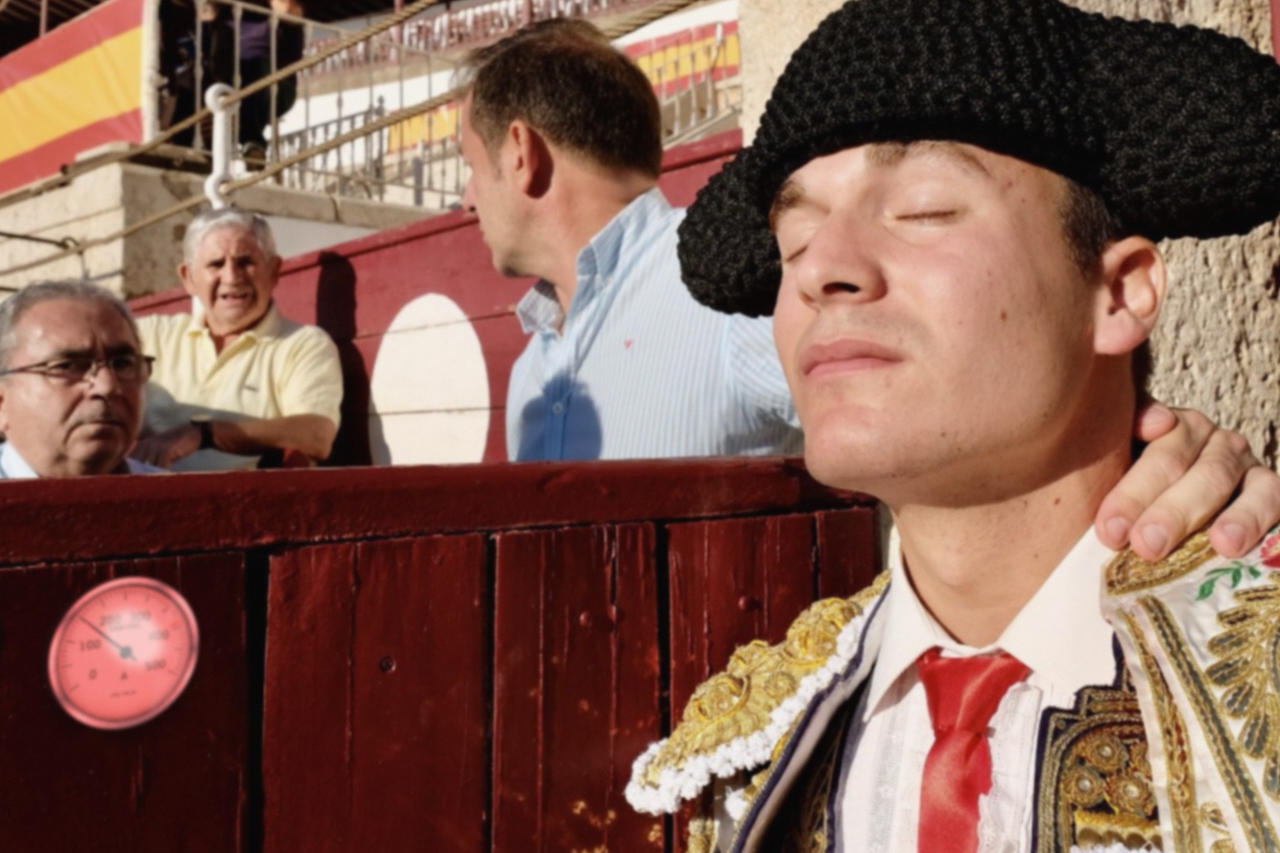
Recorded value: **150** A
